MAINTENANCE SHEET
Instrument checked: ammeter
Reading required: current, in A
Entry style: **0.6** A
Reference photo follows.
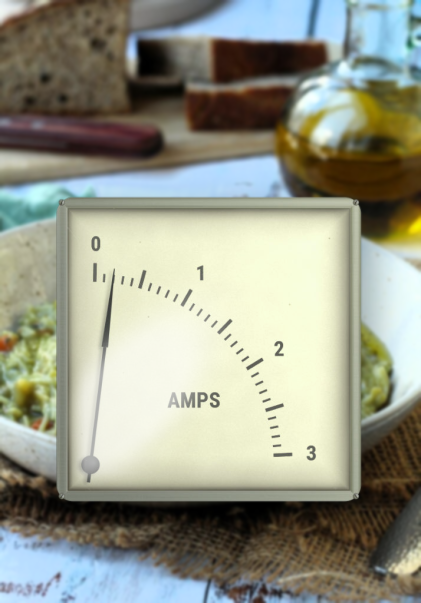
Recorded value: **0.2** A
